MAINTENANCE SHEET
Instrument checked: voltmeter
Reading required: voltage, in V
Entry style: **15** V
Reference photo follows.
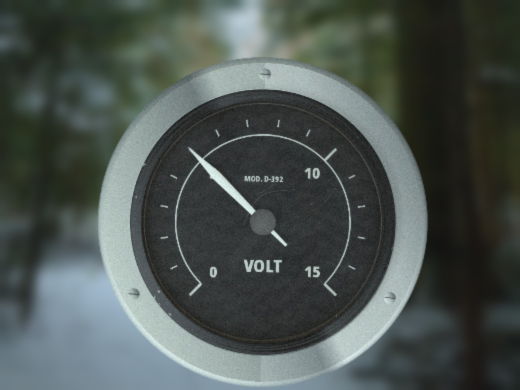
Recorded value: **5** V
